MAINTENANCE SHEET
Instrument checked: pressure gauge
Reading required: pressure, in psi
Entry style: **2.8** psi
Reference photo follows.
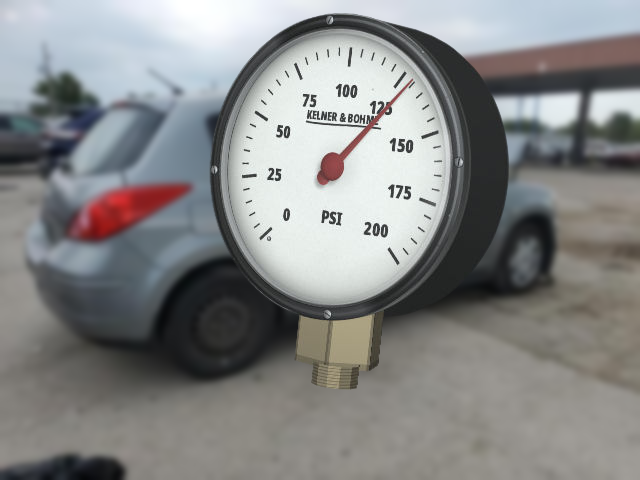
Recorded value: **130** psi
